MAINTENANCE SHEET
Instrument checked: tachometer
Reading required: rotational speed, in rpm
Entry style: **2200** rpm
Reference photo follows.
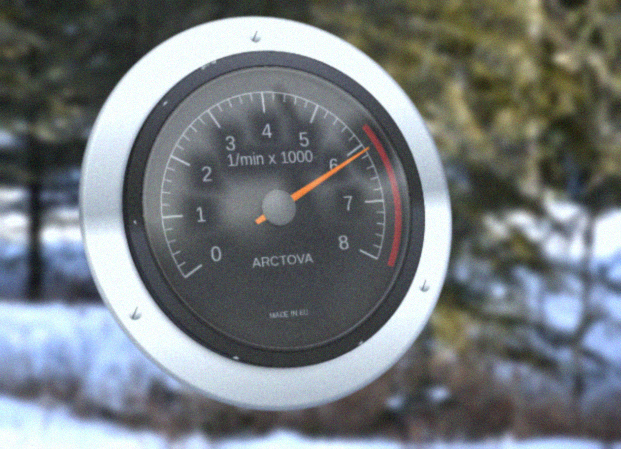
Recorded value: **6100** rpm
